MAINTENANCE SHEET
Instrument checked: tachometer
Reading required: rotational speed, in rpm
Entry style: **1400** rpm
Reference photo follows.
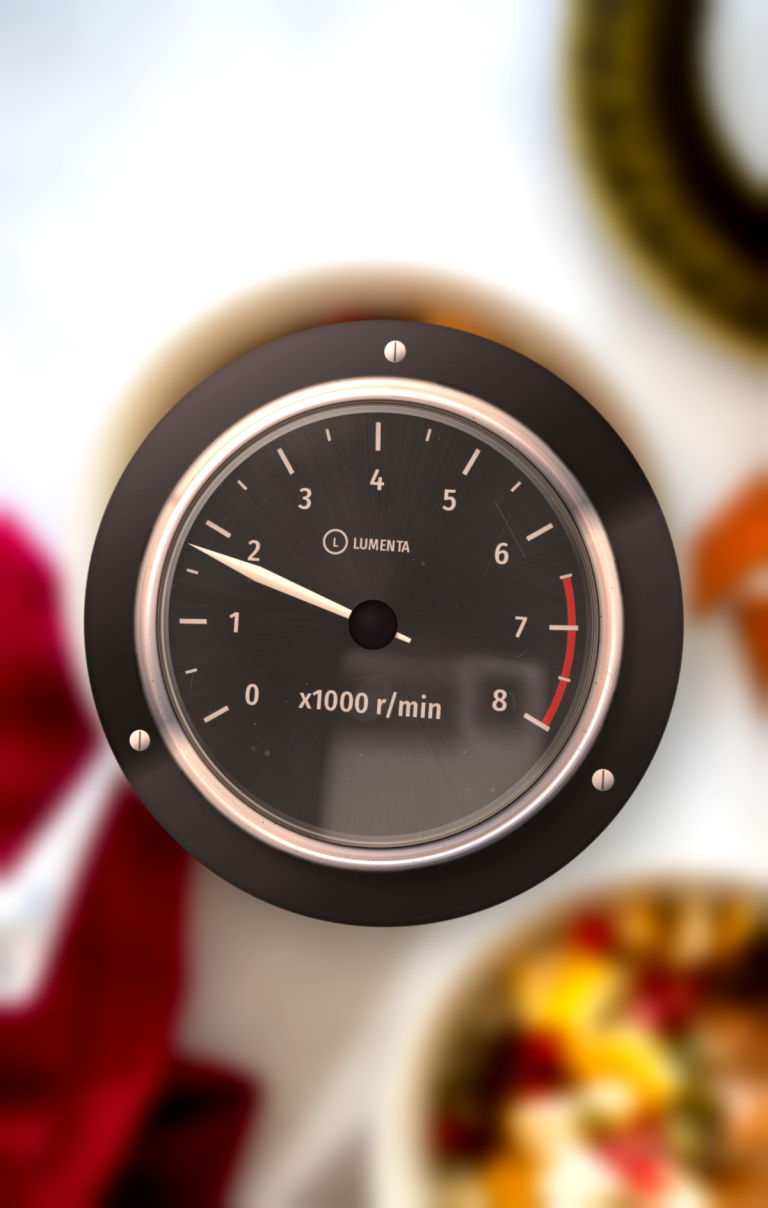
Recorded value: **1750** rpm
